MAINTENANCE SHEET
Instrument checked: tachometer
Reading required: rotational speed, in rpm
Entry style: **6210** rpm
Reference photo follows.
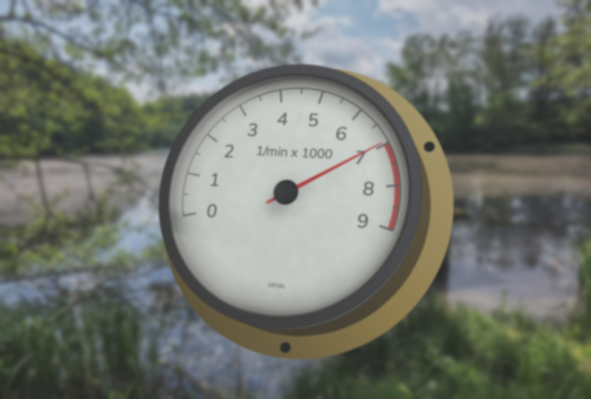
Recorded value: **7000** rpm
